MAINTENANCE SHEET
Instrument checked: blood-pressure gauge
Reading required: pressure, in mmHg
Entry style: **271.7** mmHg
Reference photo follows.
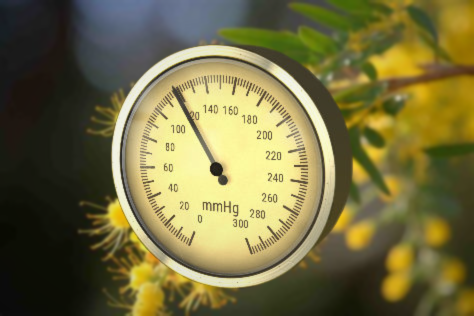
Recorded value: **120** mmHg
